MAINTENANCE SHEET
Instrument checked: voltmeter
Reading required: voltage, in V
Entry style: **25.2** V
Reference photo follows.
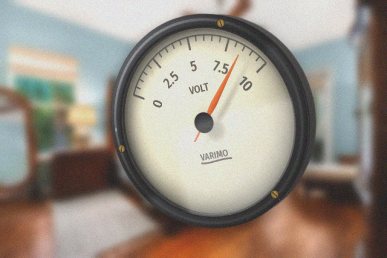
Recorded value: **8.5** V
